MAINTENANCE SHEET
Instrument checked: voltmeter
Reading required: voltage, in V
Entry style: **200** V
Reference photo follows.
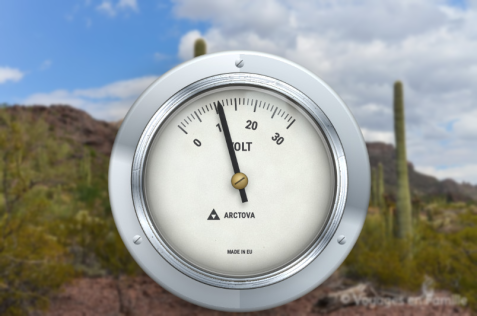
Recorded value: **11** V
